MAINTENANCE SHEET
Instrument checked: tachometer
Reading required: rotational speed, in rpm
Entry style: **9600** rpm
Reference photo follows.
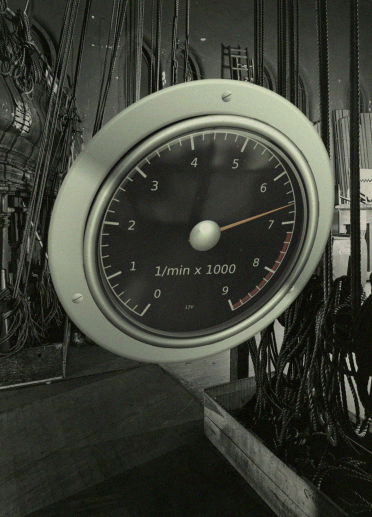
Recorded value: **6600** rpm
